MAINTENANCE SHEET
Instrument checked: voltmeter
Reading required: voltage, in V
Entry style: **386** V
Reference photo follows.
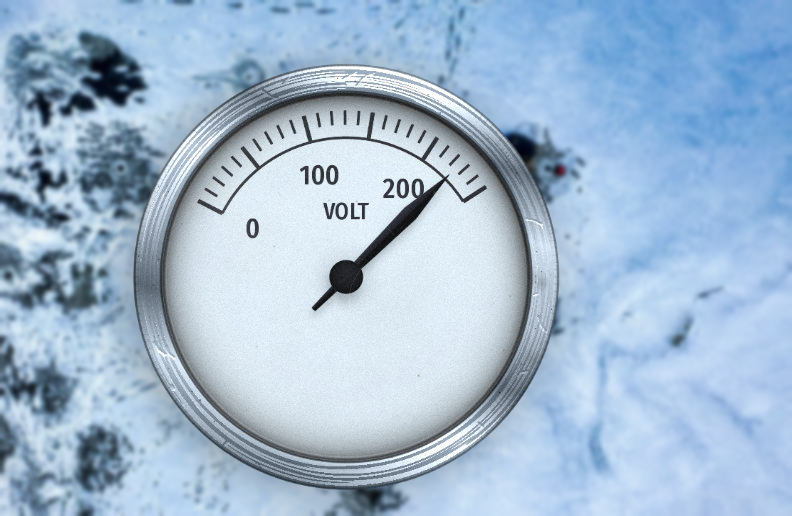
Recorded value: **225** V
